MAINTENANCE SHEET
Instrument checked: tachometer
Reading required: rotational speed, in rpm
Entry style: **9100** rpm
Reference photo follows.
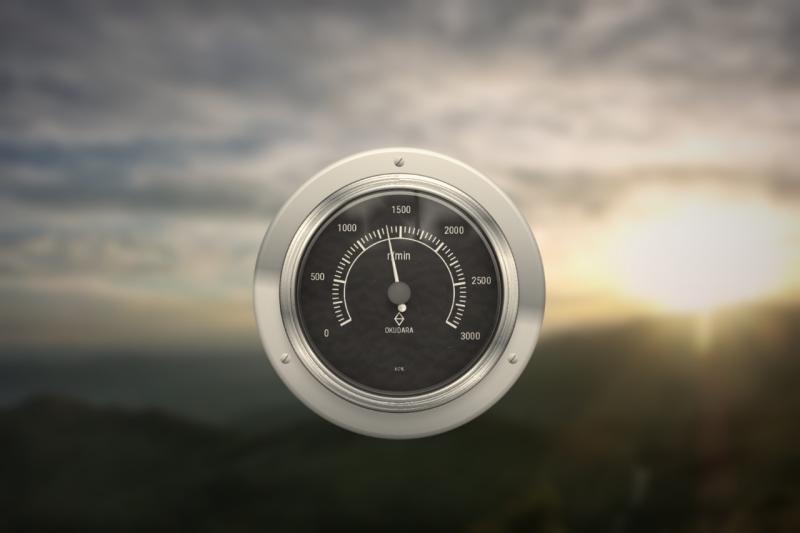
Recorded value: **1350** rpm
